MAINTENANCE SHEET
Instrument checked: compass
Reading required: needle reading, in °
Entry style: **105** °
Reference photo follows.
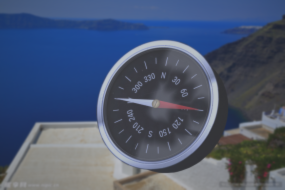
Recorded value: **90** °
